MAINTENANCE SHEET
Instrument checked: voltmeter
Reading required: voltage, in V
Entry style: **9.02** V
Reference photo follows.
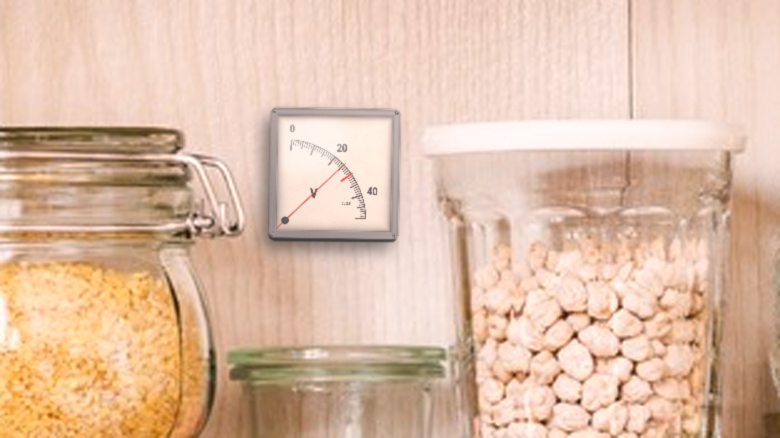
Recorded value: **25** V
